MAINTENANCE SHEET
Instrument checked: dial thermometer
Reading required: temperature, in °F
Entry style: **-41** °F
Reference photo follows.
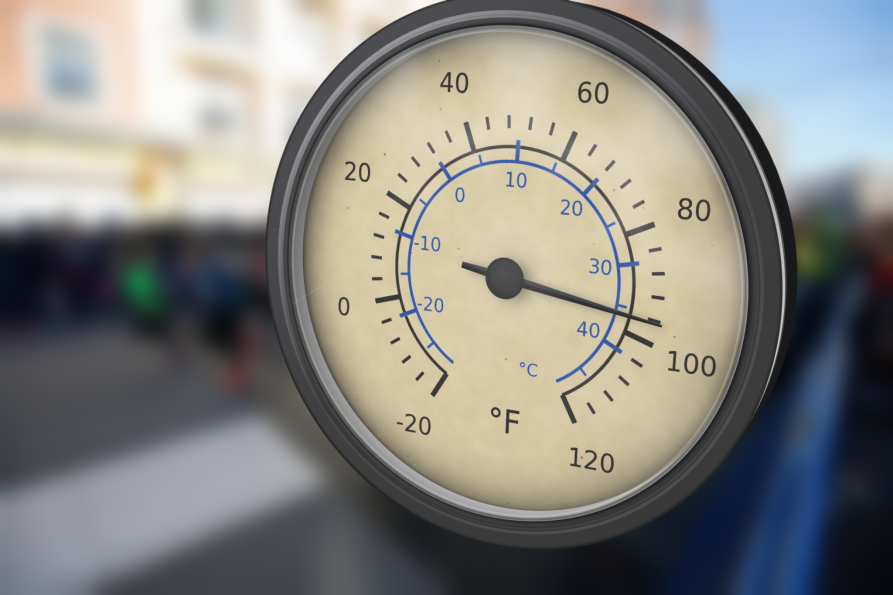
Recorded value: **96** °F
